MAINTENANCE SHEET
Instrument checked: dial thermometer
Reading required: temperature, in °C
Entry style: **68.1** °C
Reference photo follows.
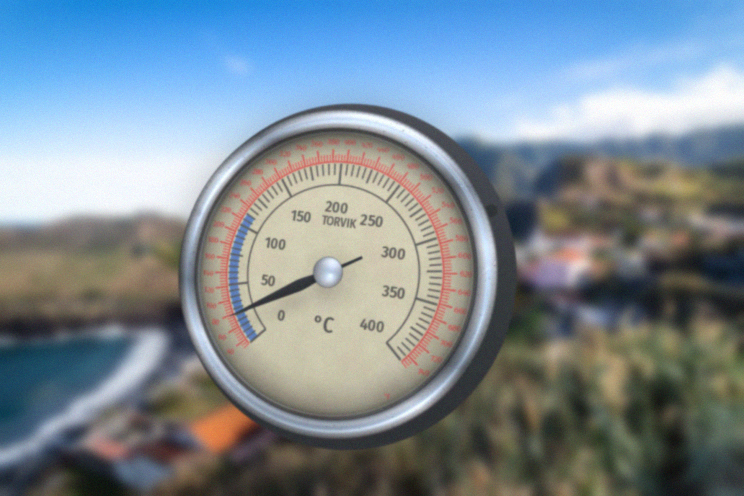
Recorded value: **25** °C
